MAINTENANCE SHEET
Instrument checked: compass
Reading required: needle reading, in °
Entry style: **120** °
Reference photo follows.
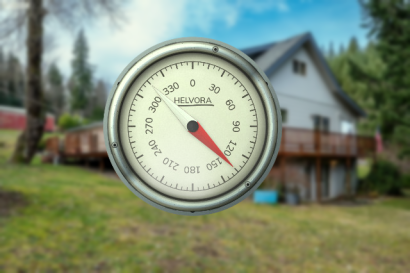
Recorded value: **135** °
